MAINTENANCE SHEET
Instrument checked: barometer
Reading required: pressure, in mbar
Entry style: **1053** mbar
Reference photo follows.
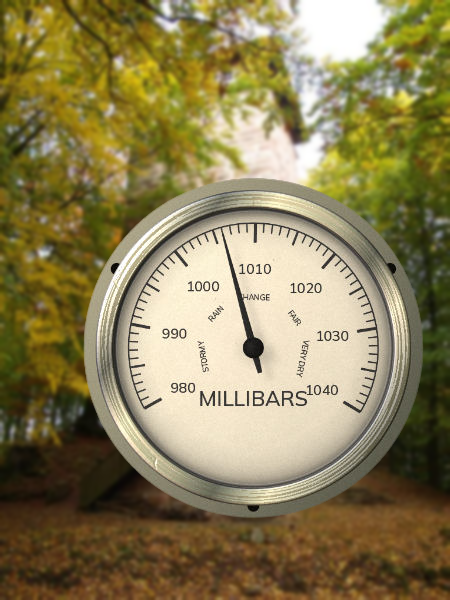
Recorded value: **1006** mbar
